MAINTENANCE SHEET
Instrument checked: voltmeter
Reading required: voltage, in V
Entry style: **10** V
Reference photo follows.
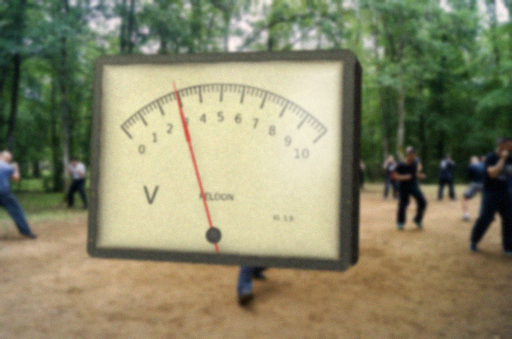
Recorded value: **3** V
